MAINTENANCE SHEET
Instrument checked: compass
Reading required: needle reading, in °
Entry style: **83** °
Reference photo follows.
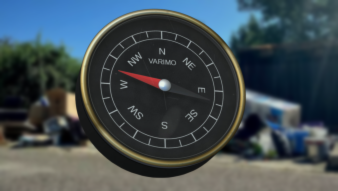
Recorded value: **285** °
